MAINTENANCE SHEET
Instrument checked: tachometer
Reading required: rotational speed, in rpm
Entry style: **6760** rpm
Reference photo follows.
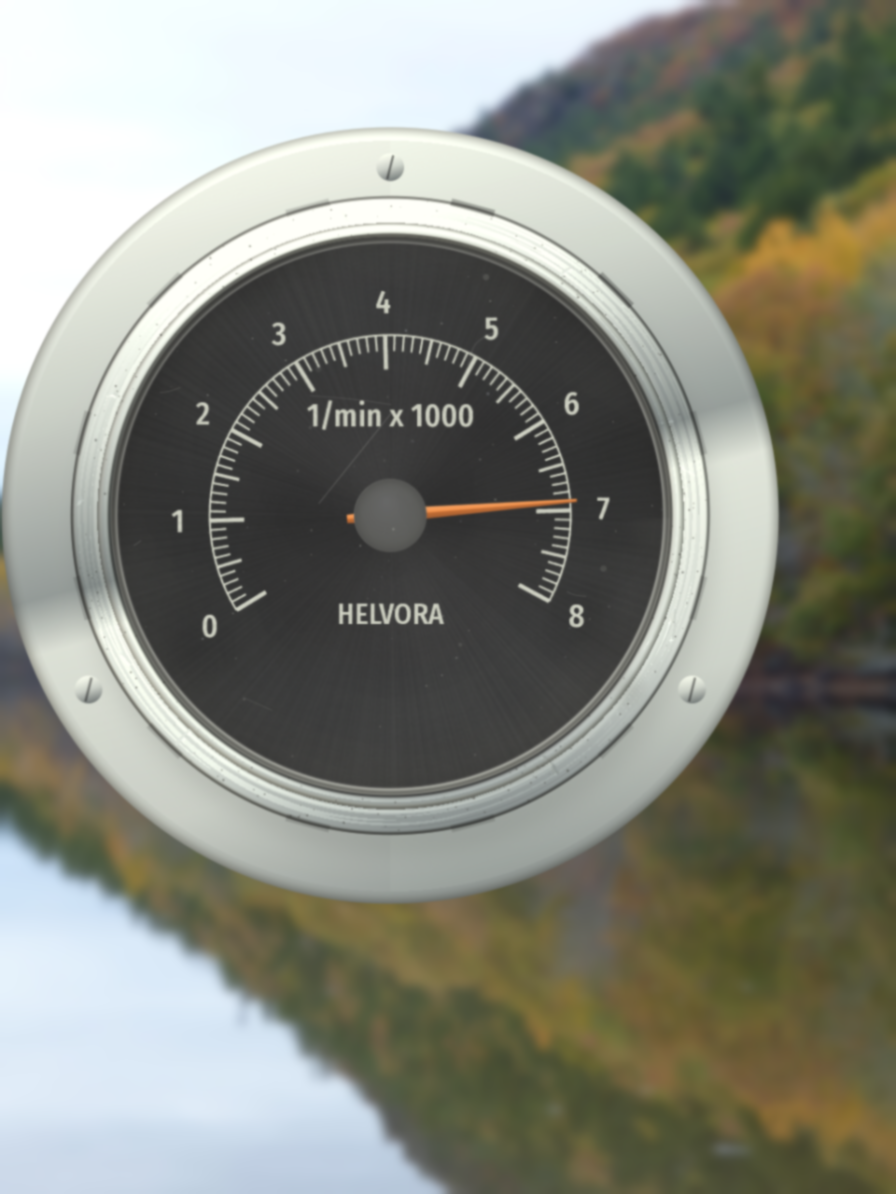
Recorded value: **6900** rpm
